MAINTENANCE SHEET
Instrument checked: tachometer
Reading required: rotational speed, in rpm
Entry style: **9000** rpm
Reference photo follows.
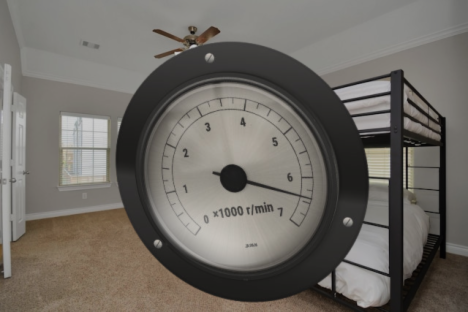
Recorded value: **6375** rpm
